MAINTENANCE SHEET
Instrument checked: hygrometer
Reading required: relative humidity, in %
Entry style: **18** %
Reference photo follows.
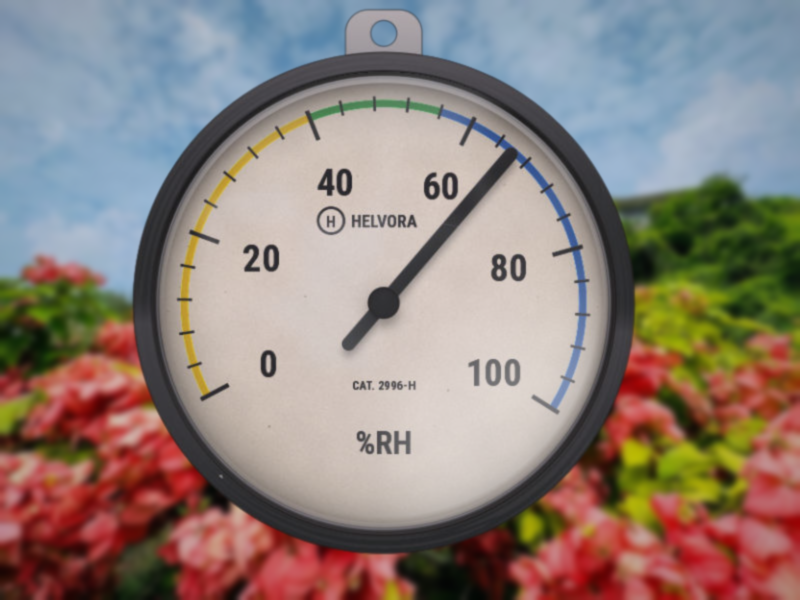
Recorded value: **66** %
